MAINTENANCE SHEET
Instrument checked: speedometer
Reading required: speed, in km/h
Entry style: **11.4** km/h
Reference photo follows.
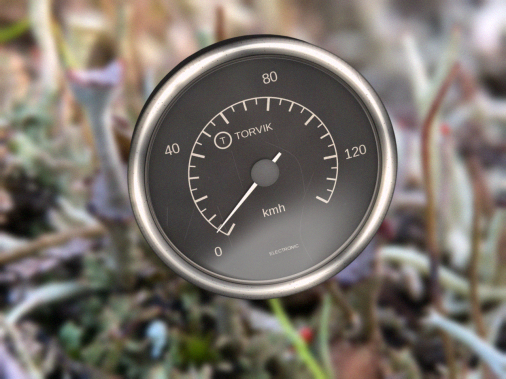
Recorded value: **5** km/h
